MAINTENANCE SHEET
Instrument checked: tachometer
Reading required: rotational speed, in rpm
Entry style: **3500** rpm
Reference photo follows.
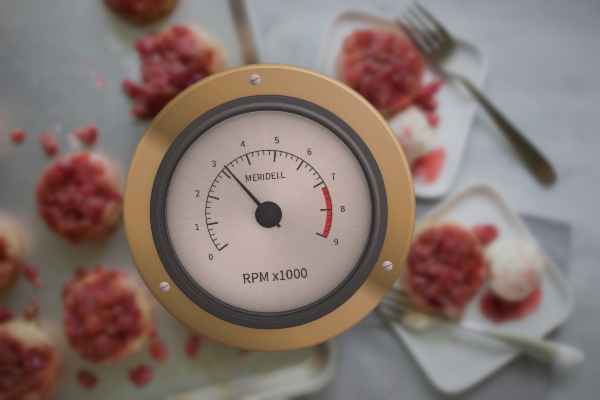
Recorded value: **3200** rpm
